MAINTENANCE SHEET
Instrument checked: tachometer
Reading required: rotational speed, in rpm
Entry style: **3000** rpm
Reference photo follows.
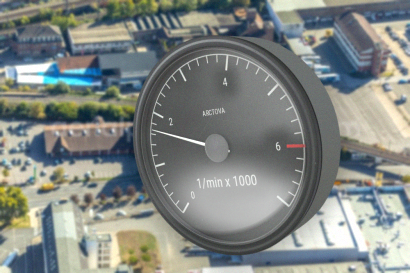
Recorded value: **1700** rpm
